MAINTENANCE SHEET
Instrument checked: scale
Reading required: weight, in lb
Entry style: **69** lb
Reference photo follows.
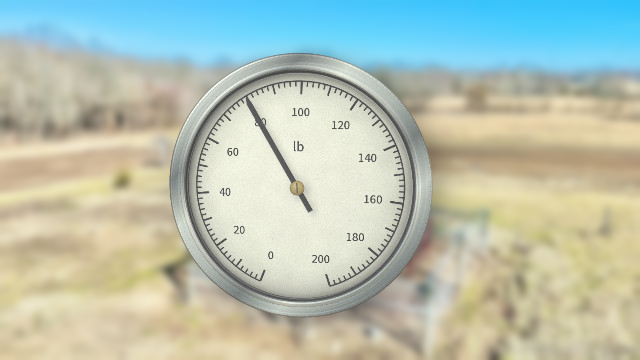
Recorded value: **80** lb
